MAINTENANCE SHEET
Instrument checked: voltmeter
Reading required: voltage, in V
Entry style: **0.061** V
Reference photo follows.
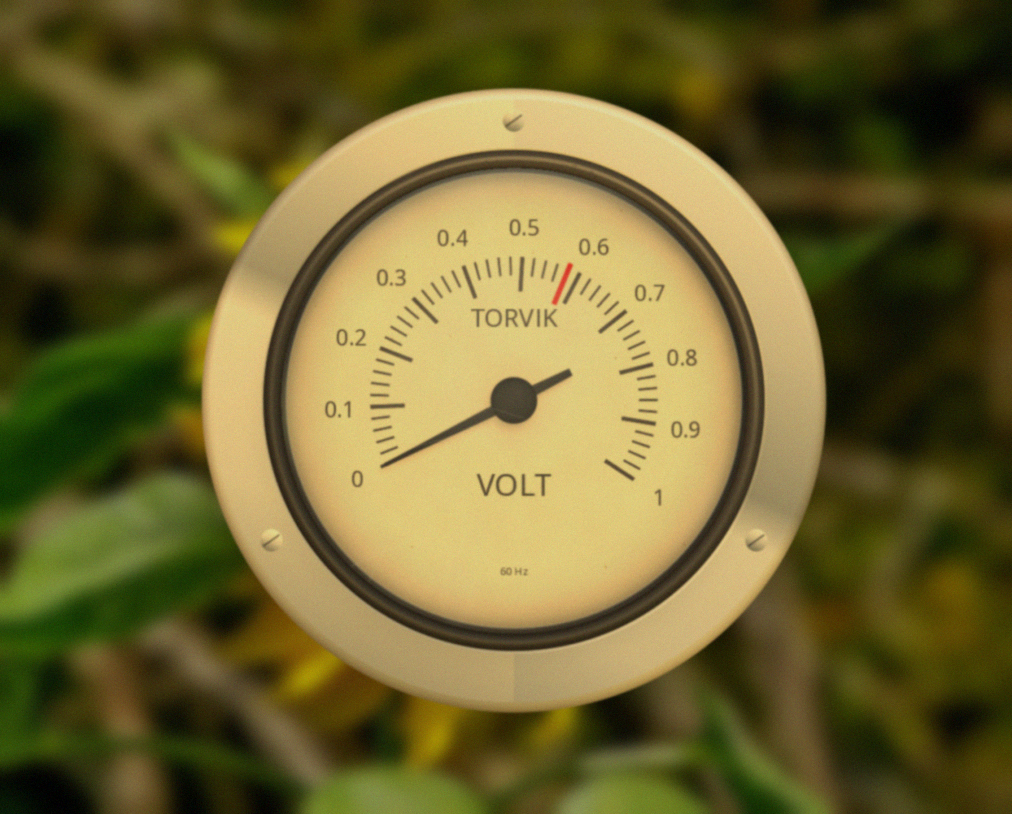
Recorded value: **0** V
